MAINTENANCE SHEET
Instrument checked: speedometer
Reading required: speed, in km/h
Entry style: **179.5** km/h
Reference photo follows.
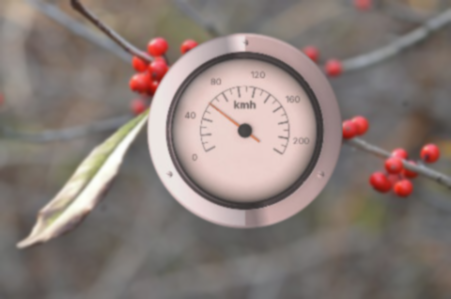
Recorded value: **60** km/h
